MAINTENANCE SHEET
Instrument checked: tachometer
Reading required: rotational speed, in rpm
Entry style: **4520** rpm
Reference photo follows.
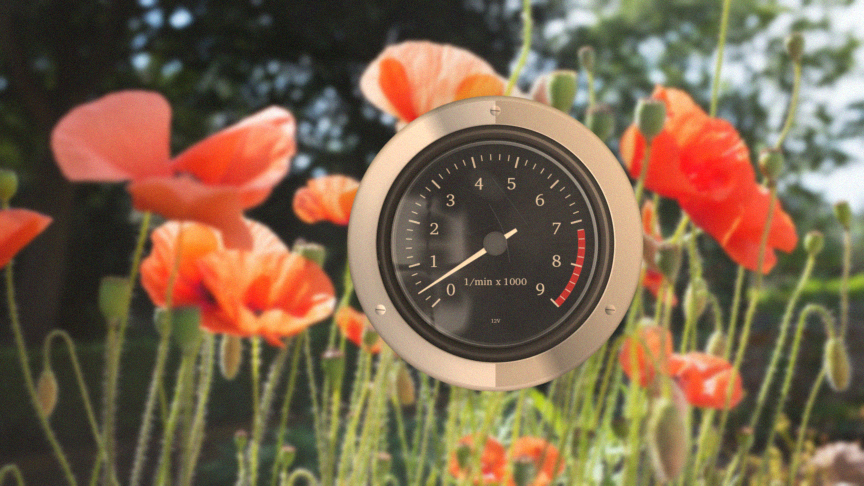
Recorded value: **400** rpm
